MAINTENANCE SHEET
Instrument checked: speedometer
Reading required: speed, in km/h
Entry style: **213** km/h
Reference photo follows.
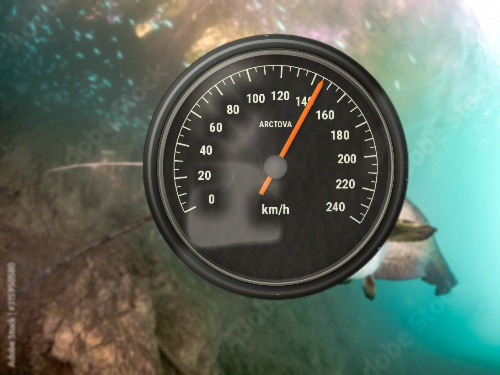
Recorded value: **145** km/h
